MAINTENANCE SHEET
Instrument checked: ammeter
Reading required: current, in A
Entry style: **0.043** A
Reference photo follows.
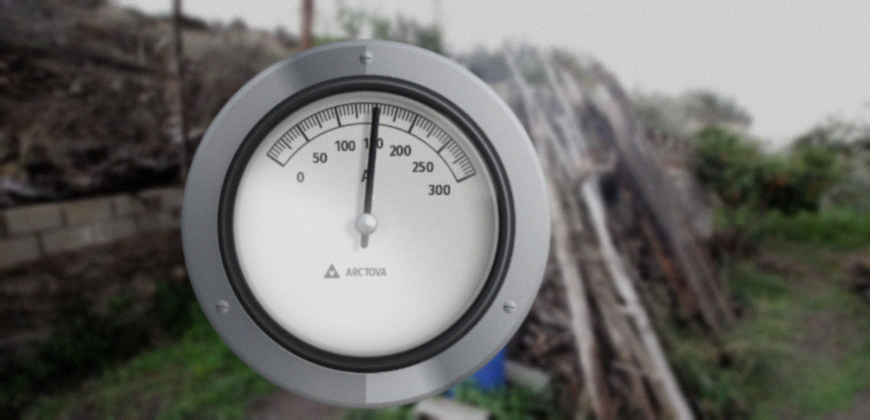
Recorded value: **150** A
